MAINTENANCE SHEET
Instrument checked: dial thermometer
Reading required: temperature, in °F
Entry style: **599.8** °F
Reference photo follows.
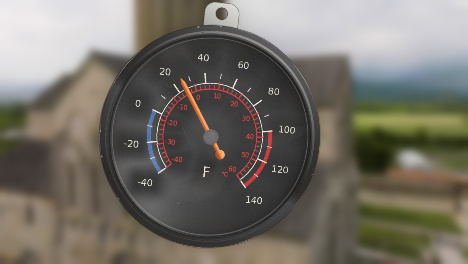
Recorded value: **25** °F
